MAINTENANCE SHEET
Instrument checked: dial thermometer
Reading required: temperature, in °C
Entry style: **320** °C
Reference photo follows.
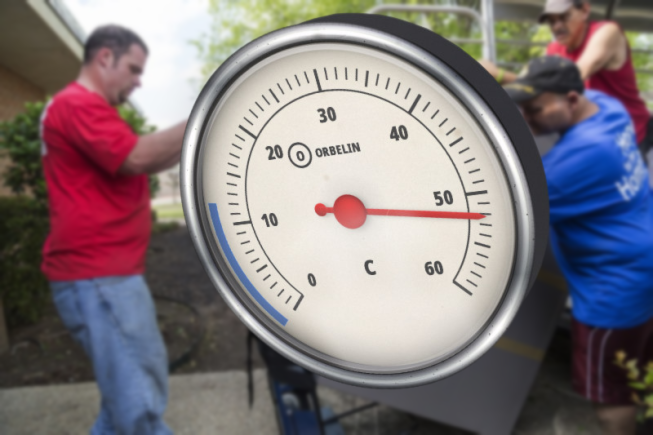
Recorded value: **52** °C
